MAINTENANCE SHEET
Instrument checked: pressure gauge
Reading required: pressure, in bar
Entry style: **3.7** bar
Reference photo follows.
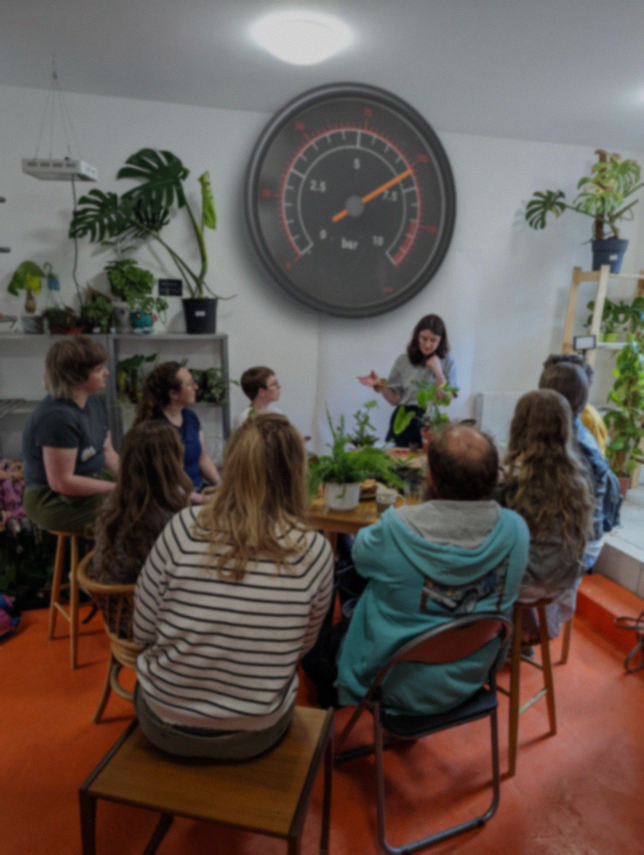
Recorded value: **7** bar
